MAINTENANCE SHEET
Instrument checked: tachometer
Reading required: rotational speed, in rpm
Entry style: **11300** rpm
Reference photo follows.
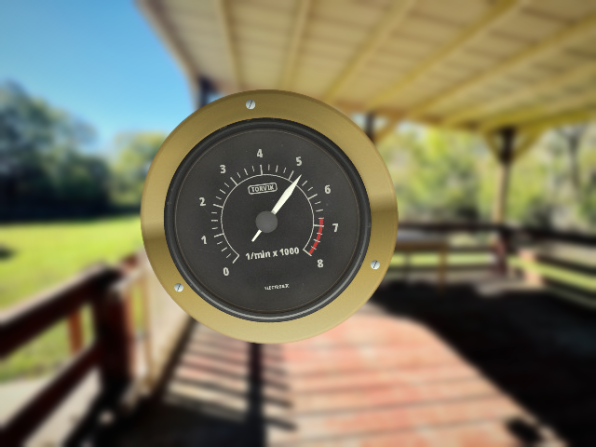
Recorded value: **5250** rpm
